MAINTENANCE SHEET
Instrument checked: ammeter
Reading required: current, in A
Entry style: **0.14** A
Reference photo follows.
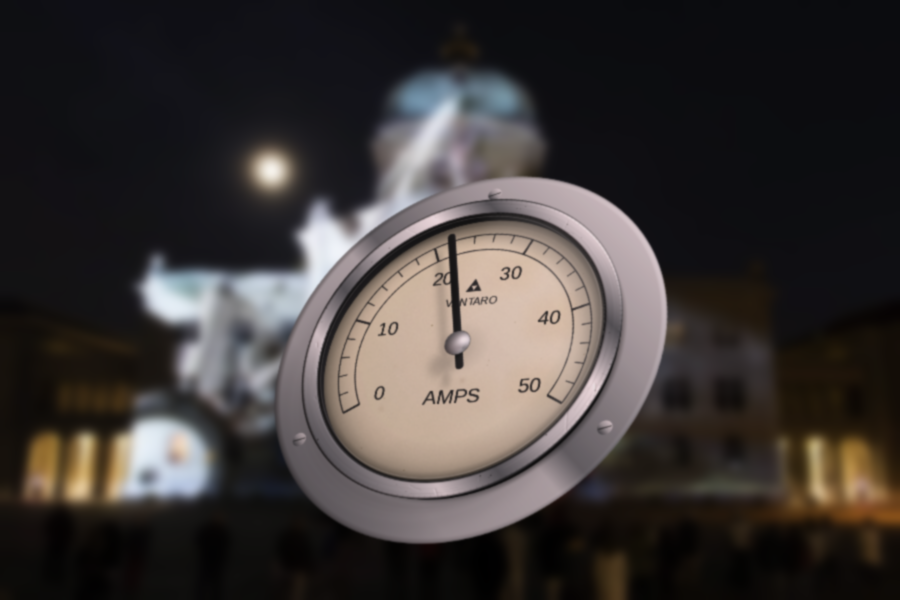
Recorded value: **22** A
